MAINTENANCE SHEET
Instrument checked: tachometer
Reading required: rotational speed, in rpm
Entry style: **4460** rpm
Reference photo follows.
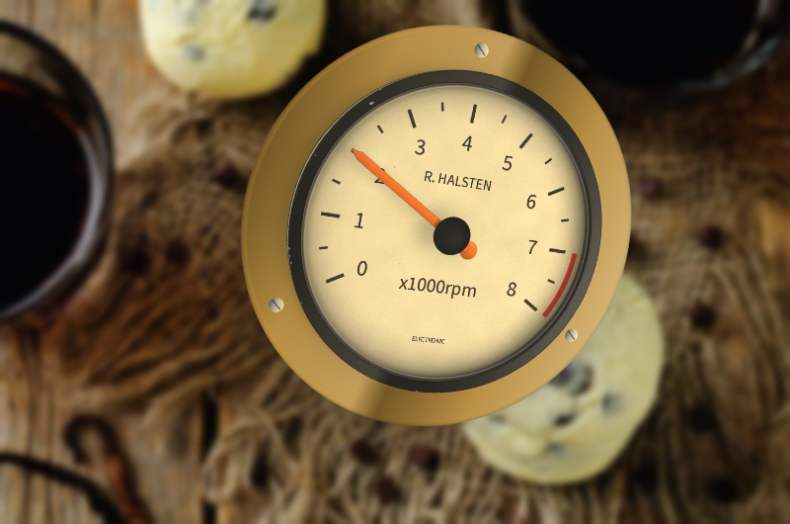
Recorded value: **2000** rpm
